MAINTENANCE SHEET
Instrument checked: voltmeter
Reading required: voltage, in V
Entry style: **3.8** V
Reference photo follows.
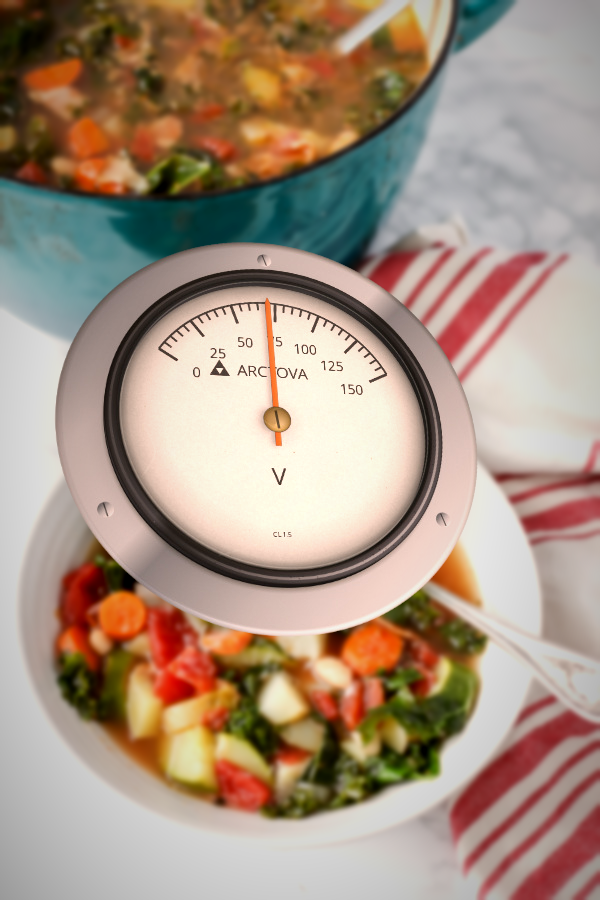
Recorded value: **70** V
